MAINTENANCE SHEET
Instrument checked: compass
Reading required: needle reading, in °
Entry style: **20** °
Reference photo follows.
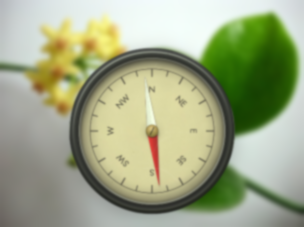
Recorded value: **172.5** °
